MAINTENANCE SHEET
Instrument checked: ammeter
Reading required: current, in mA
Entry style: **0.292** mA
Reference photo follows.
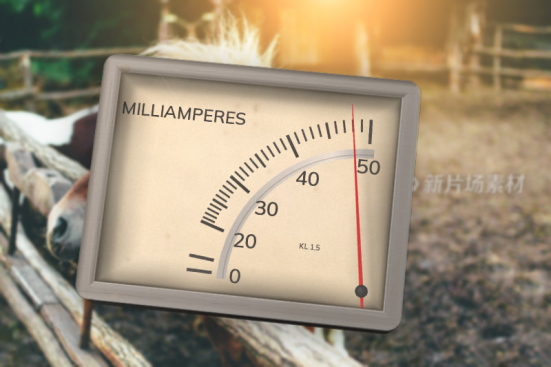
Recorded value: **48** mA
